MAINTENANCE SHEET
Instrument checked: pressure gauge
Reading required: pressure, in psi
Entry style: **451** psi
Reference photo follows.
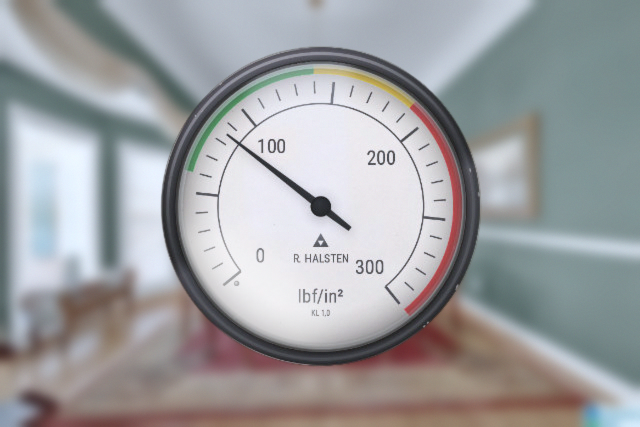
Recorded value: **85** psi
